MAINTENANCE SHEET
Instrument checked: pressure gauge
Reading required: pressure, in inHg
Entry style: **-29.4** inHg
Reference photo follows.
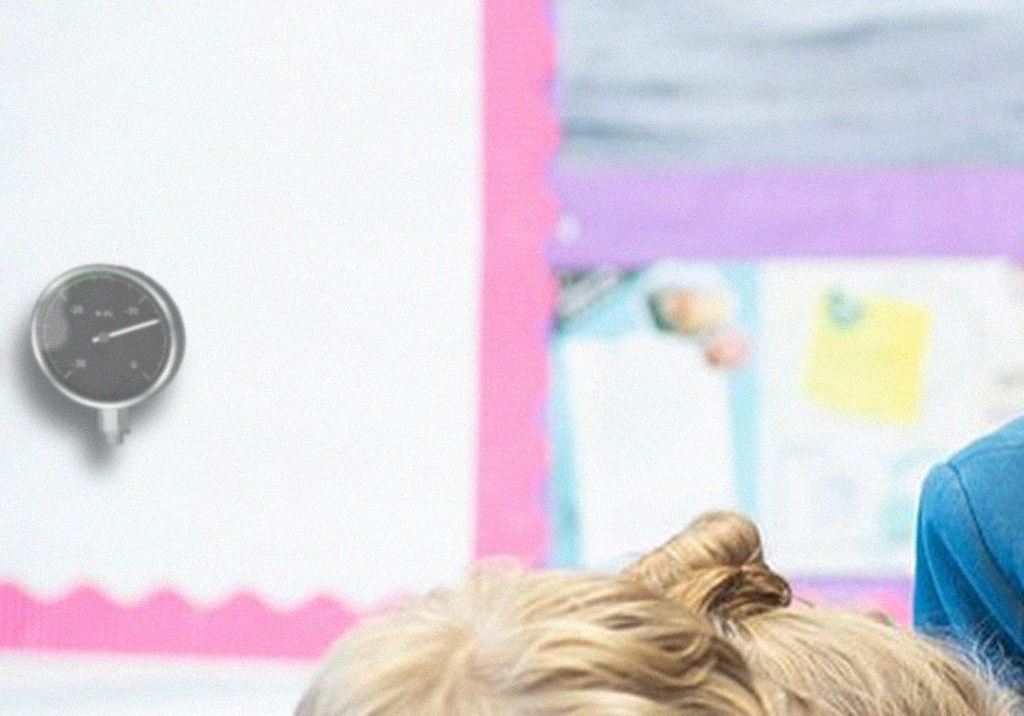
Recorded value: **-7** inHg
